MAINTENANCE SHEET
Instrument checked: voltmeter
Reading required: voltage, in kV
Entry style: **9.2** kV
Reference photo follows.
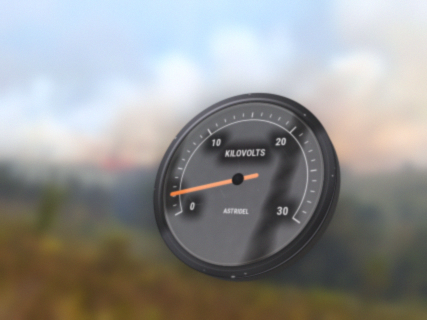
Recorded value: **2** kV
